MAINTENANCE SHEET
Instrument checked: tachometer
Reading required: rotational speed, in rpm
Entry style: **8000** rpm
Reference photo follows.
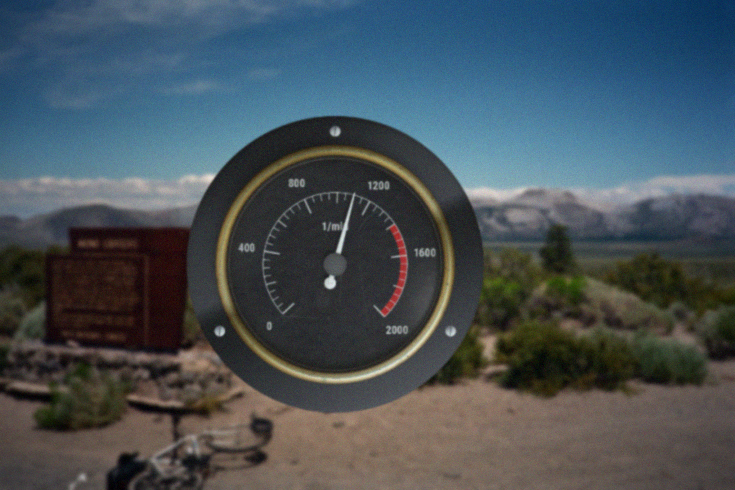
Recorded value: **1100** rpm
